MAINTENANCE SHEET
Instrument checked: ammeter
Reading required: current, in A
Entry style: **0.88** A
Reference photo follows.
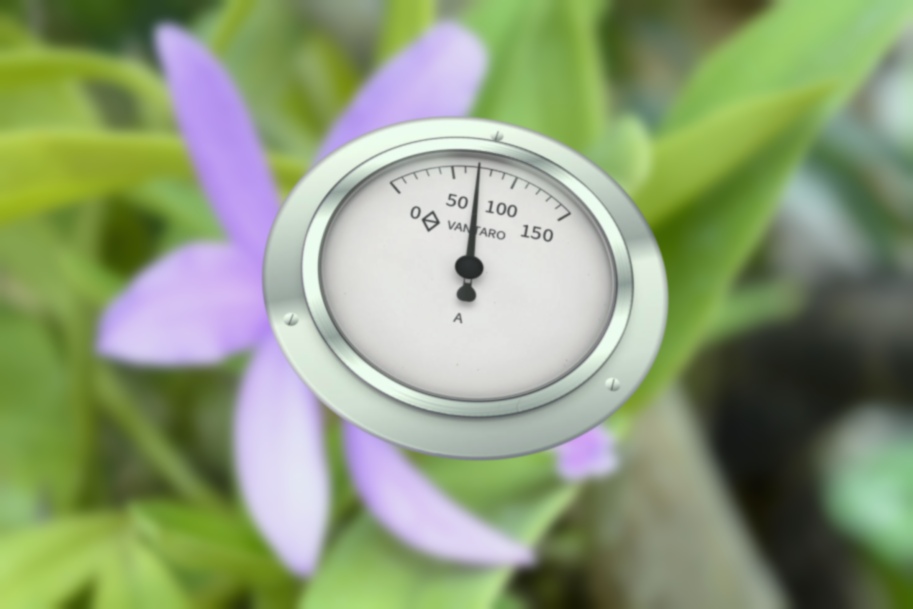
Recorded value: **70** A
